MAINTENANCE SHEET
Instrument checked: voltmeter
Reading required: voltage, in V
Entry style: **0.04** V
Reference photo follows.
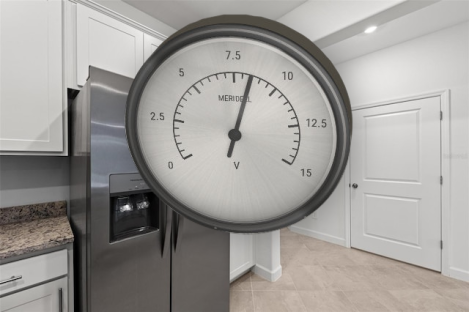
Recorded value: **8.5** V
